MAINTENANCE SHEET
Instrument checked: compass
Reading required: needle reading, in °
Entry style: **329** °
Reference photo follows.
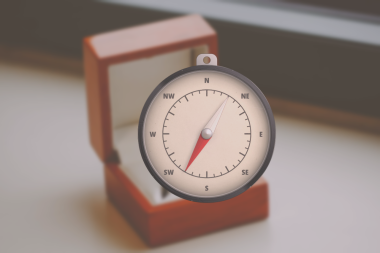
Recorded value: **210** °
